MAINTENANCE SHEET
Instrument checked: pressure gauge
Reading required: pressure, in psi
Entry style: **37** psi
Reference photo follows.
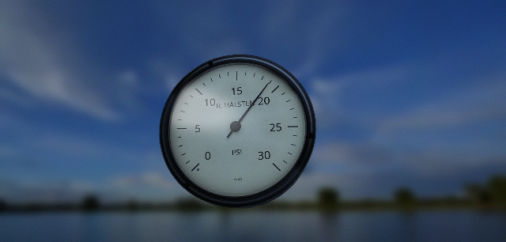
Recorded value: **19** psi
